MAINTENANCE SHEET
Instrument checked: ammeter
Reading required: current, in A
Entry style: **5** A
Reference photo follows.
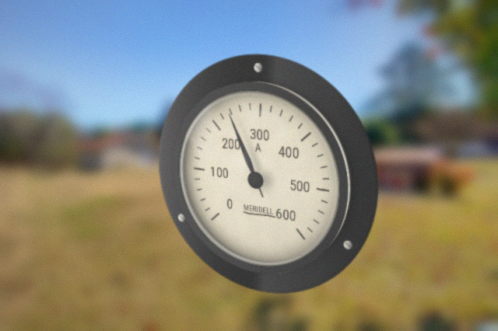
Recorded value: **240** A
